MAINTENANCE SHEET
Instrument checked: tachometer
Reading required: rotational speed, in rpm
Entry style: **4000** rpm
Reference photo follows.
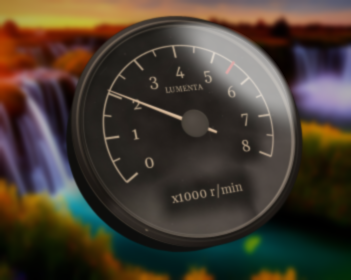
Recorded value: **2000** rpm
